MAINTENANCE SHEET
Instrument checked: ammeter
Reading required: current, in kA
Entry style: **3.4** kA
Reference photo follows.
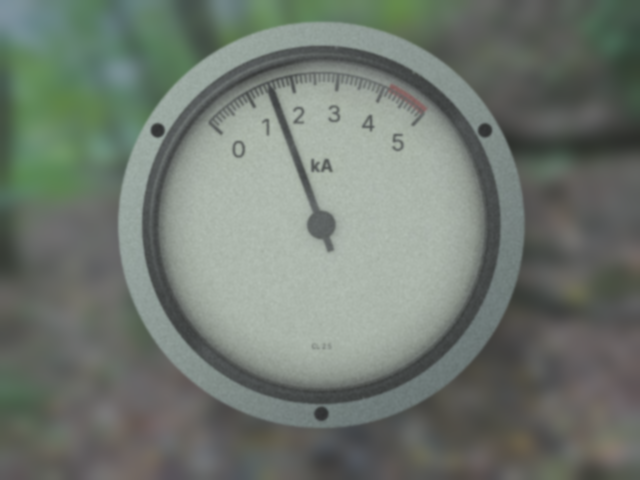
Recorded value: **1.5** kA
